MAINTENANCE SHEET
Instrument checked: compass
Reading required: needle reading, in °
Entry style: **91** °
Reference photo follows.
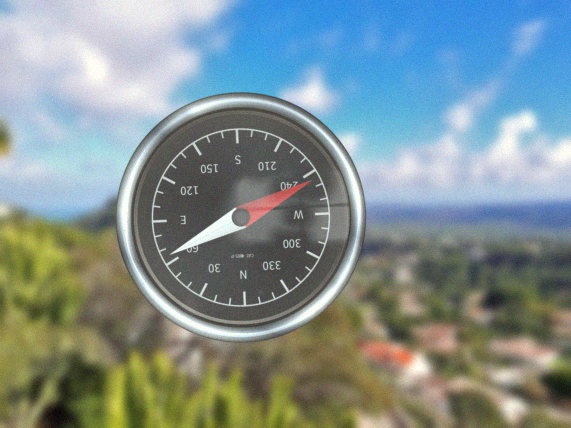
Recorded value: **245** °
